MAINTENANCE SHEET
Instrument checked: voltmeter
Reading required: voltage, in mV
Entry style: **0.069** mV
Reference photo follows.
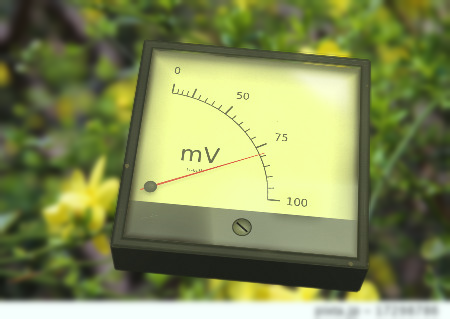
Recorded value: **80** mV
